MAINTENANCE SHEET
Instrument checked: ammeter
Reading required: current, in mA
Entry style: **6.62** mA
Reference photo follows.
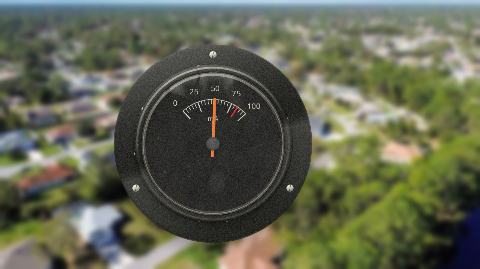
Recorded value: **50** mA
